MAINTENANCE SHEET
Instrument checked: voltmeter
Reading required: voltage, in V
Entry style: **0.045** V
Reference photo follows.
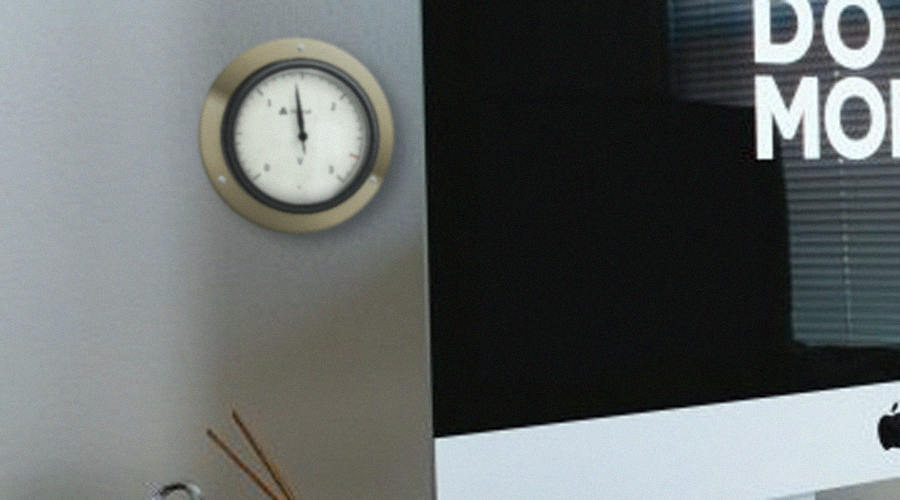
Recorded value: **1.4** V
